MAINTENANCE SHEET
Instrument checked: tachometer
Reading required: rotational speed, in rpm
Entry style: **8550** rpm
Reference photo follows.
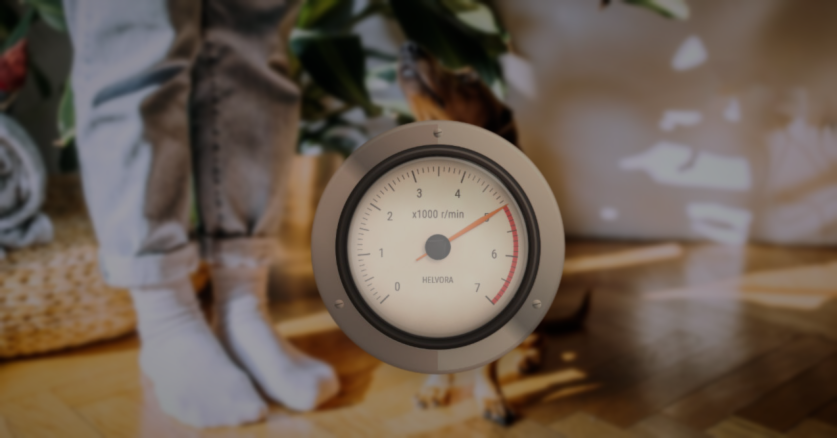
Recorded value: **5000** rpm
